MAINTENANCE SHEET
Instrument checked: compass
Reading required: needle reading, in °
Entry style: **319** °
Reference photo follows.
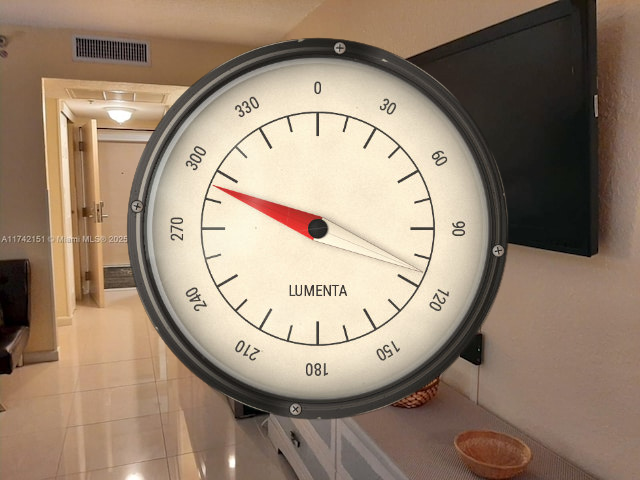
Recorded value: **292.5** °
